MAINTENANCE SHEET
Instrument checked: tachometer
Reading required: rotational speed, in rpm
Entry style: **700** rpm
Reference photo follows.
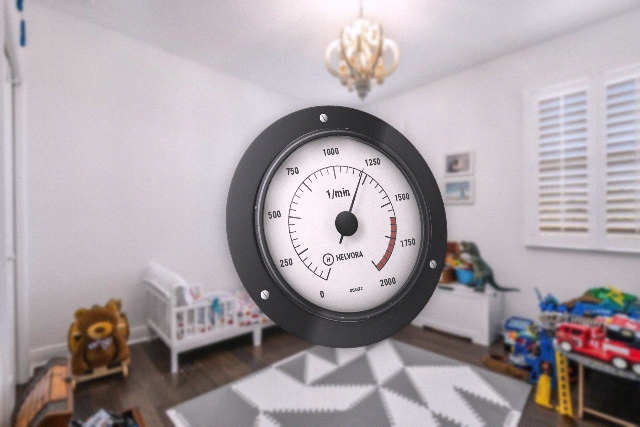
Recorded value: **1200** rpm
